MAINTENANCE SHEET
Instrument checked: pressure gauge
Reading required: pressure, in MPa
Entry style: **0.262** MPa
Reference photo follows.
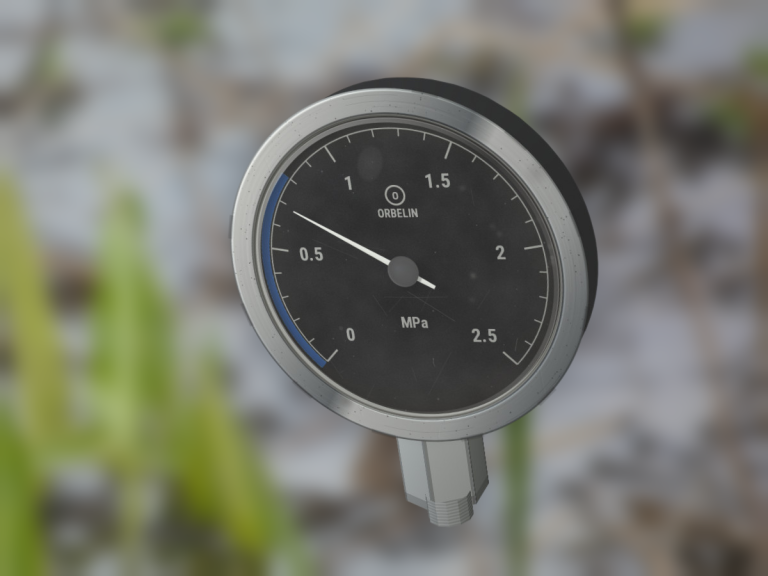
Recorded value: **0.7** MPa
